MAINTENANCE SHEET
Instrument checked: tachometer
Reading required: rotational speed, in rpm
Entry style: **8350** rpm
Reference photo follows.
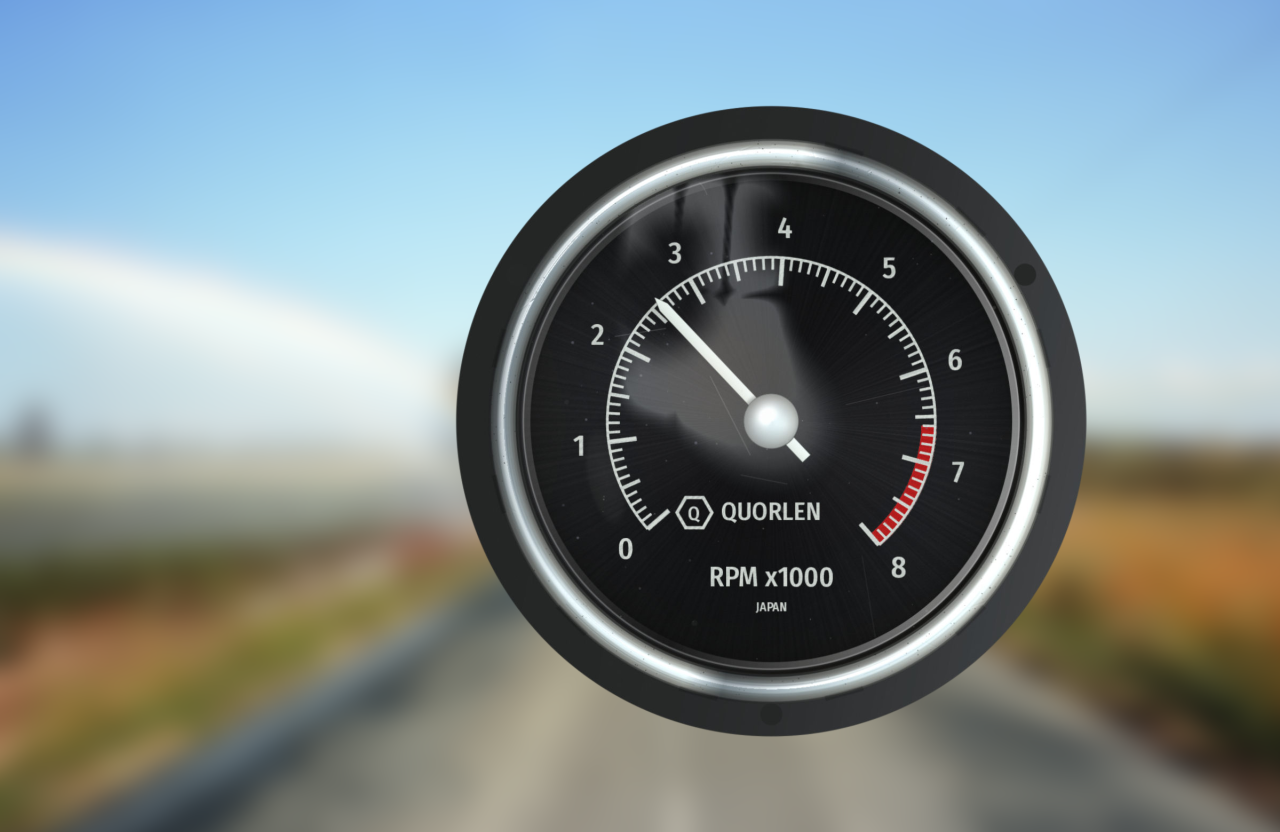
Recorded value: **2600** rpm
